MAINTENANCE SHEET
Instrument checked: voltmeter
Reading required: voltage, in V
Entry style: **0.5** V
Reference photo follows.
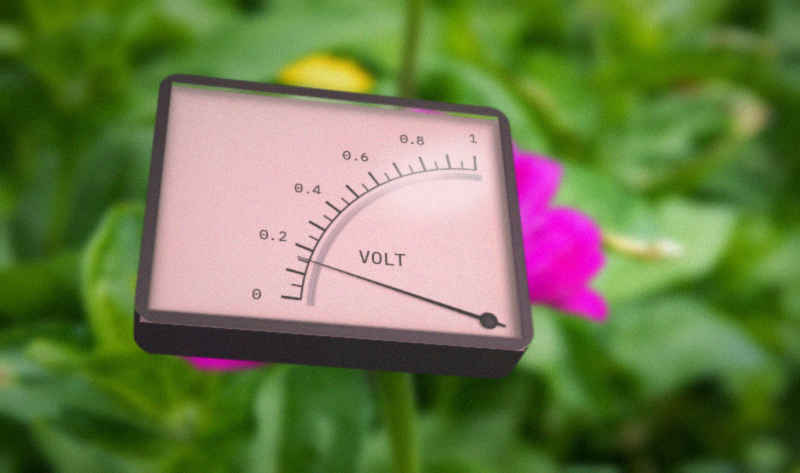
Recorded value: **0.15** V
